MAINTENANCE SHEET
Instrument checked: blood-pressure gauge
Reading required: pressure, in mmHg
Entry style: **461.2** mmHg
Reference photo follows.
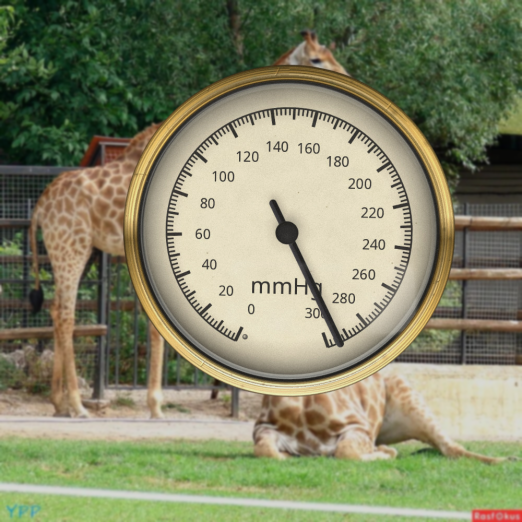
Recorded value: **294** mmHg
